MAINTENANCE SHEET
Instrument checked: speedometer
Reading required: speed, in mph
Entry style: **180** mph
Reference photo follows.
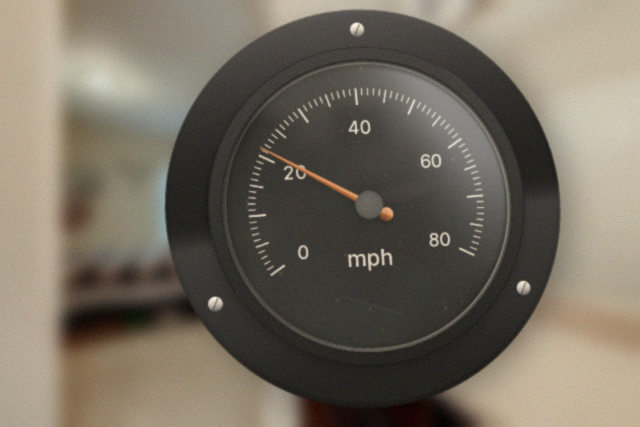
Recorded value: **21** mph
